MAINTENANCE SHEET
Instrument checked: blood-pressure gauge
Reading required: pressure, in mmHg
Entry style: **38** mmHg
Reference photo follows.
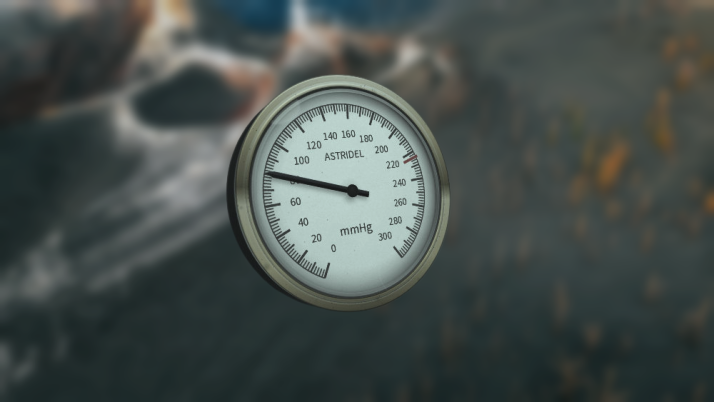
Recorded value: **80** mmHg
